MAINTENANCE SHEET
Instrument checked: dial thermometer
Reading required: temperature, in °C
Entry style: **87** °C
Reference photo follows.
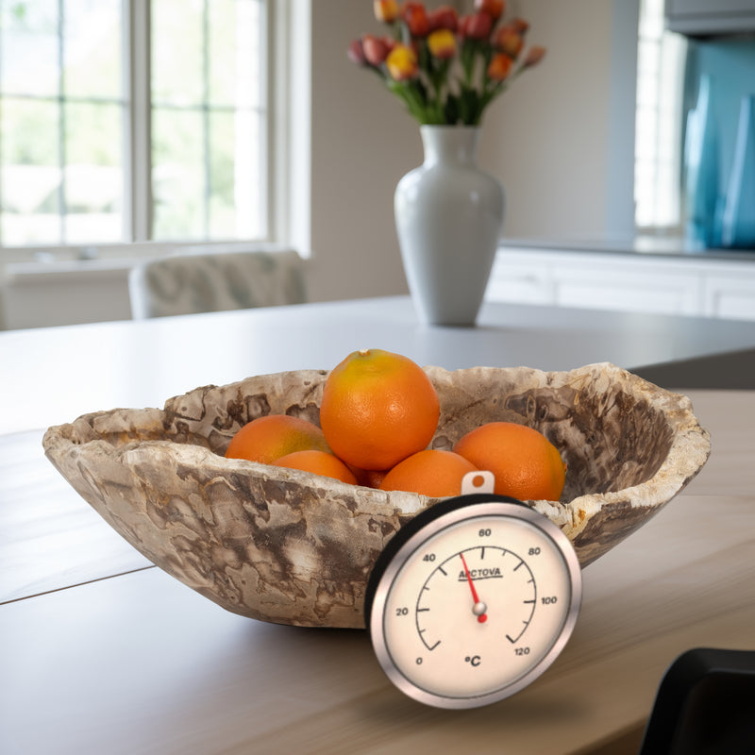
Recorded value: **50** °C
